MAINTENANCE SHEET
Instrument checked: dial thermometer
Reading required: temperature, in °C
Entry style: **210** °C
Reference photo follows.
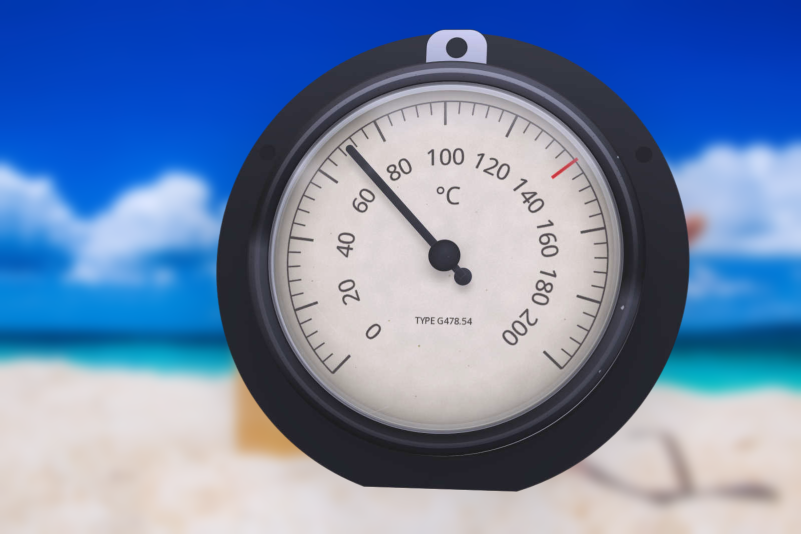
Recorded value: **70** °C
